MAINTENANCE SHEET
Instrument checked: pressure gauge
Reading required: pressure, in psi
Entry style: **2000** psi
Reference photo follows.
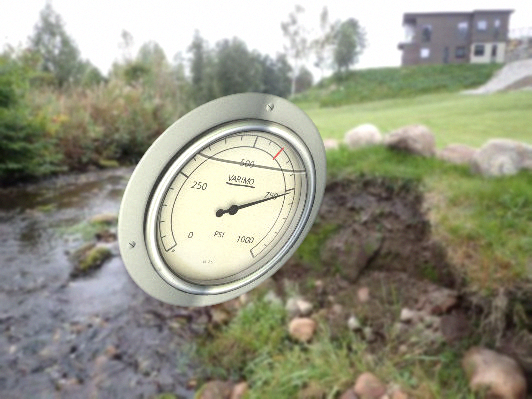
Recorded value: **750** psi
